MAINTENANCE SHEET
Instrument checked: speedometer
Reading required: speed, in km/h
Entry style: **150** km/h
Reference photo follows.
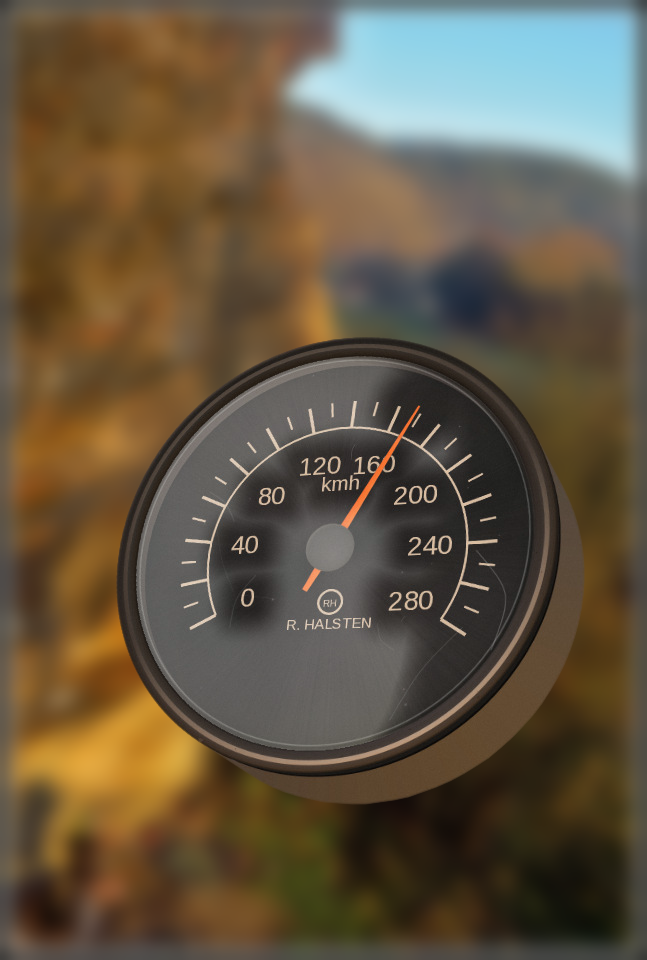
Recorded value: **170** km/h
